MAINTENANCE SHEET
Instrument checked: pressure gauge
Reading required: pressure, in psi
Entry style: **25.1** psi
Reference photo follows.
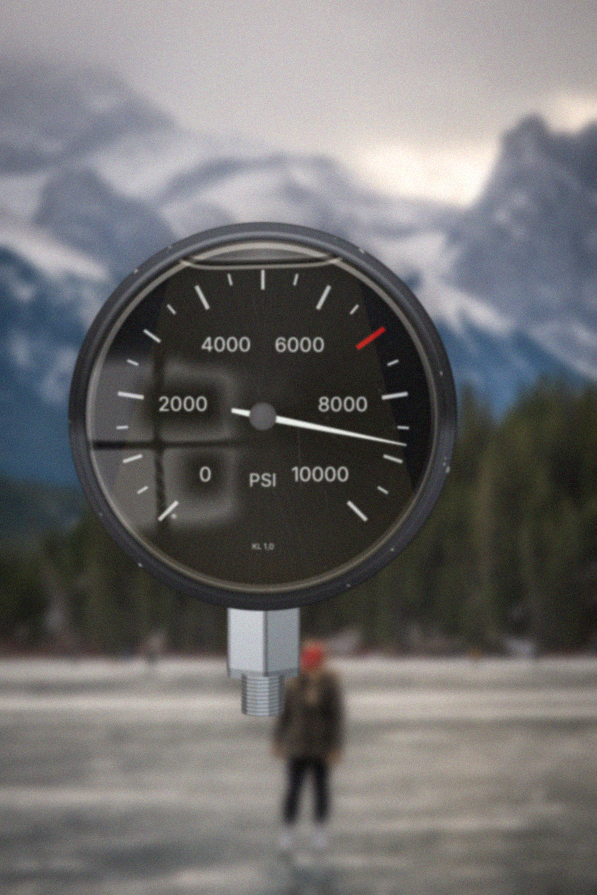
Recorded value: **8750** psi
